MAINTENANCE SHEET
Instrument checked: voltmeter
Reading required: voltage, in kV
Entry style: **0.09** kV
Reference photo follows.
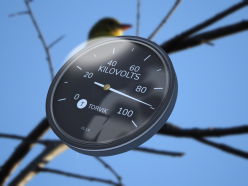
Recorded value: **90** kV
